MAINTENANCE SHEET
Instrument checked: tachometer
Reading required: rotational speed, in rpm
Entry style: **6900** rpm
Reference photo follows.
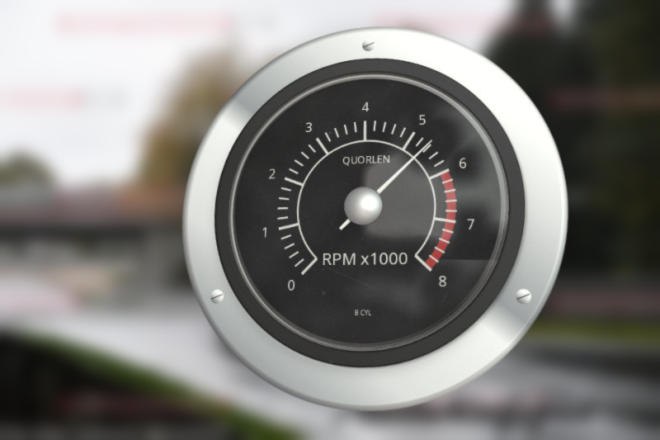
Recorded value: **5400** rpm
